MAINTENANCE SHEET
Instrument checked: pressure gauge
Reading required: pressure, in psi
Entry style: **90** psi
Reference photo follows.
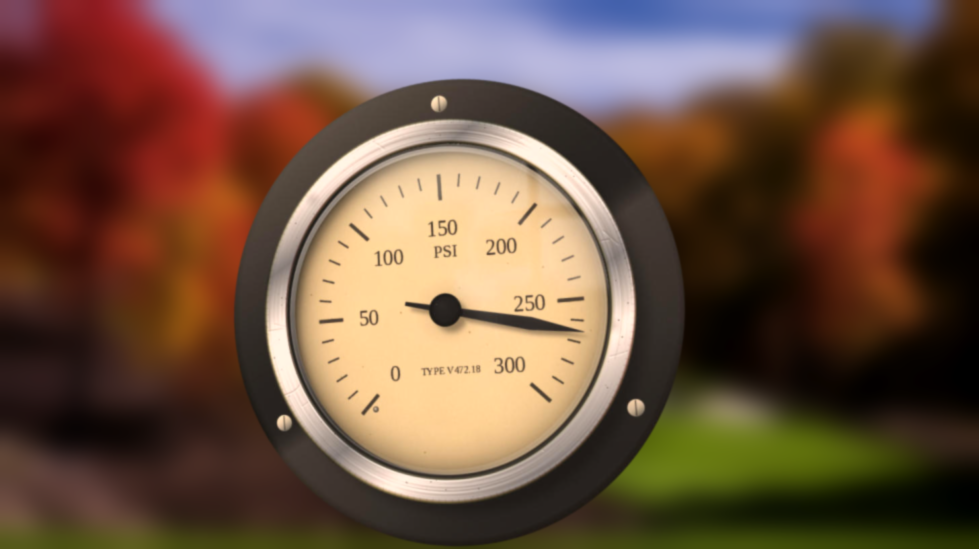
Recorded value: **265** psi
